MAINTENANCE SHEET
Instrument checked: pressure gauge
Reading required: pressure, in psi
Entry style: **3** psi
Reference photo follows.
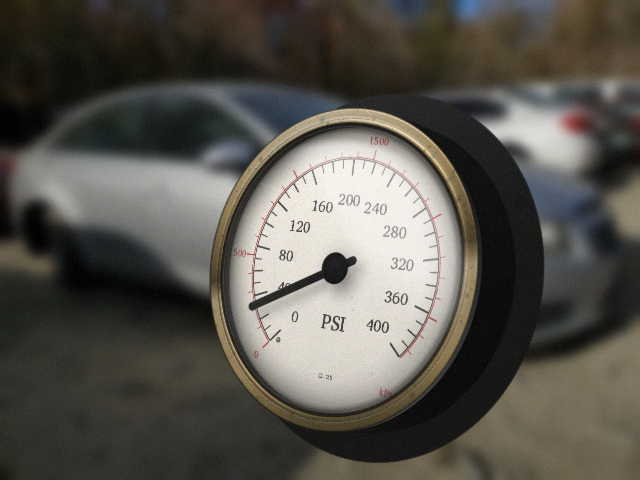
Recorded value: **30** psi
